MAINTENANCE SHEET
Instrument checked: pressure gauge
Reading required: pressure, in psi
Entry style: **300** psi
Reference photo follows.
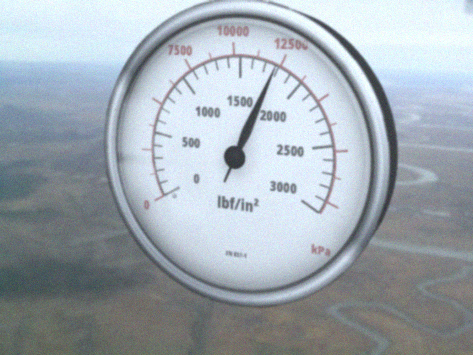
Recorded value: **1800** psi
